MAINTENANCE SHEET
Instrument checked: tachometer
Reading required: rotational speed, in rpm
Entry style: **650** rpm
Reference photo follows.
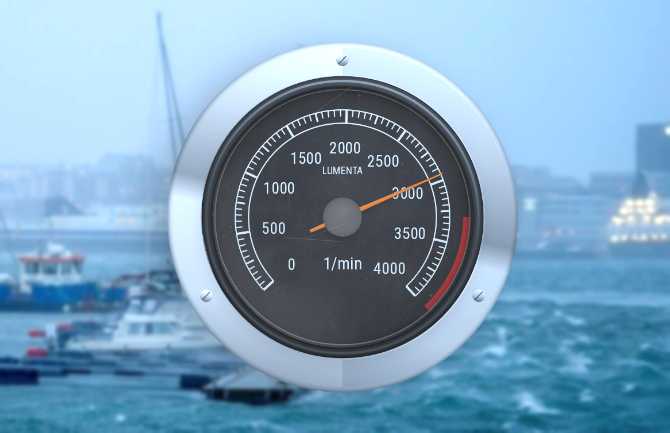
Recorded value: **2950** rpm
